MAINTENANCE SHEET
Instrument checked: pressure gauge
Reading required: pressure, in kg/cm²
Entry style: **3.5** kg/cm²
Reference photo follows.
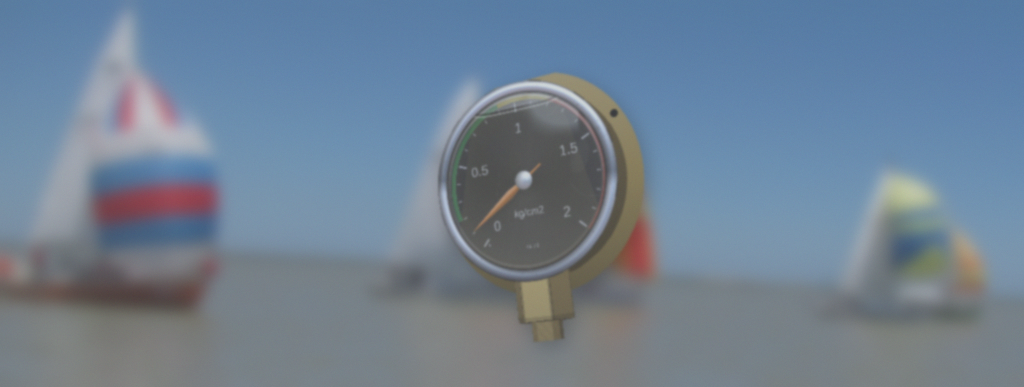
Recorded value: **0.1** kg/cm²
